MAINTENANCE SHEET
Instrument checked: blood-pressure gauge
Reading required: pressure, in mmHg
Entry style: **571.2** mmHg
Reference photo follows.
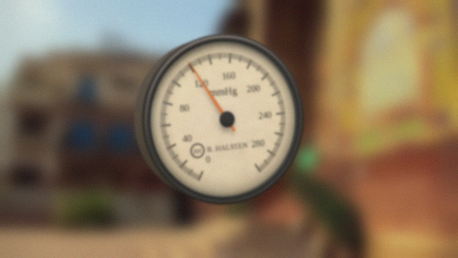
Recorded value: **120** mmHg
